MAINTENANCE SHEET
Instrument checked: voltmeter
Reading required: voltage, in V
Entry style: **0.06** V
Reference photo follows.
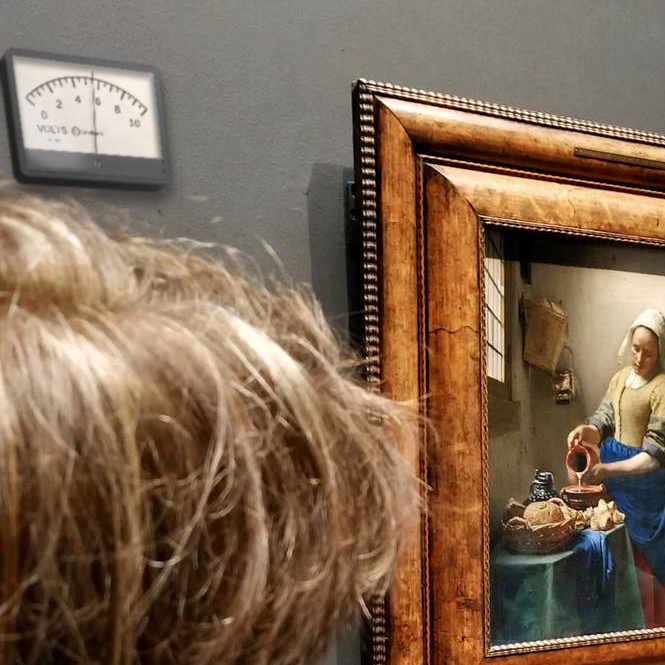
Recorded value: **5.5** V
